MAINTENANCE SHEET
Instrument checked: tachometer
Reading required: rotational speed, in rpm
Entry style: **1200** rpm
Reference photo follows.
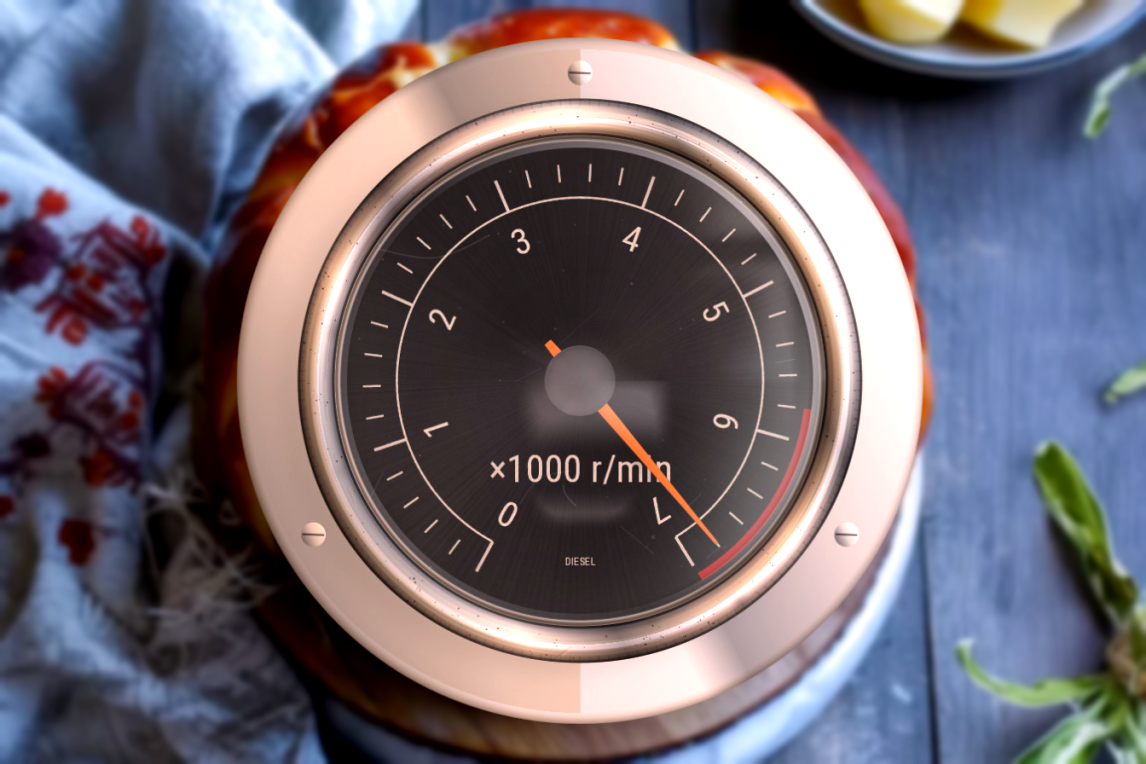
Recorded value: **6800** rpm
